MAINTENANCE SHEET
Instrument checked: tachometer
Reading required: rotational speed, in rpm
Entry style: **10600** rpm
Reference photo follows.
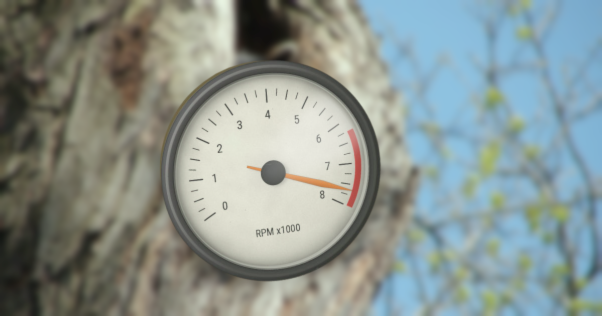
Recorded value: **7625** rpm
